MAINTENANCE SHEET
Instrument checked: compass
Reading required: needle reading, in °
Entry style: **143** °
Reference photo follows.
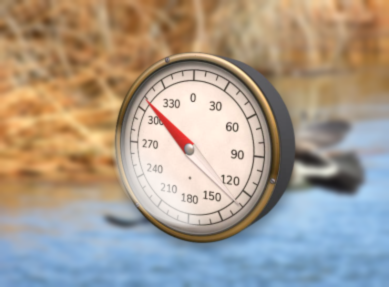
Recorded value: **310** °
